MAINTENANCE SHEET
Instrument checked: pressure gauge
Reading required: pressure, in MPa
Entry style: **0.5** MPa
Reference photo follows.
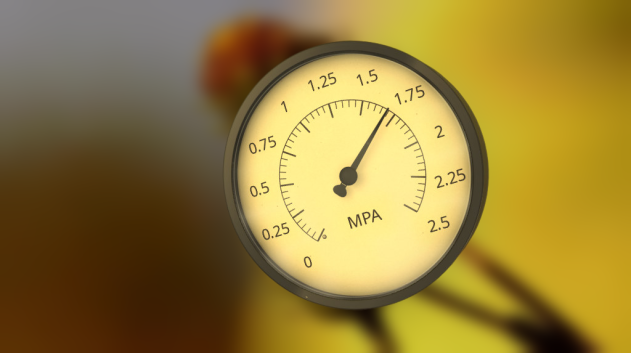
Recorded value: **1.7** MPa
